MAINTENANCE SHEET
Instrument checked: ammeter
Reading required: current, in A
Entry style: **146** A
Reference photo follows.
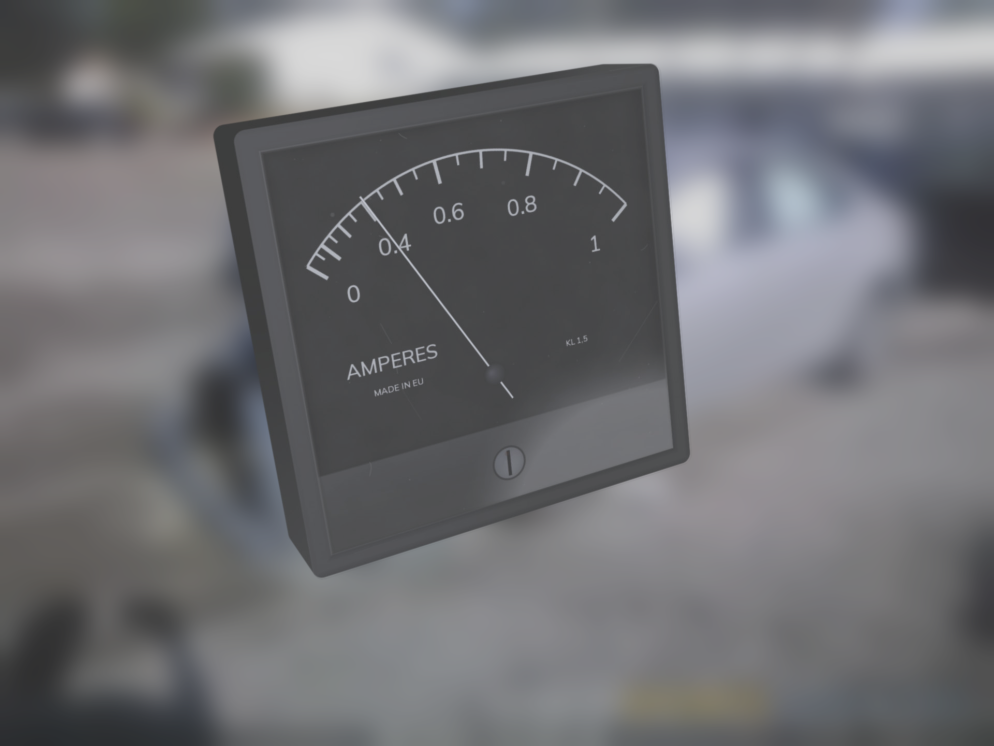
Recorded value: **0.4** A
